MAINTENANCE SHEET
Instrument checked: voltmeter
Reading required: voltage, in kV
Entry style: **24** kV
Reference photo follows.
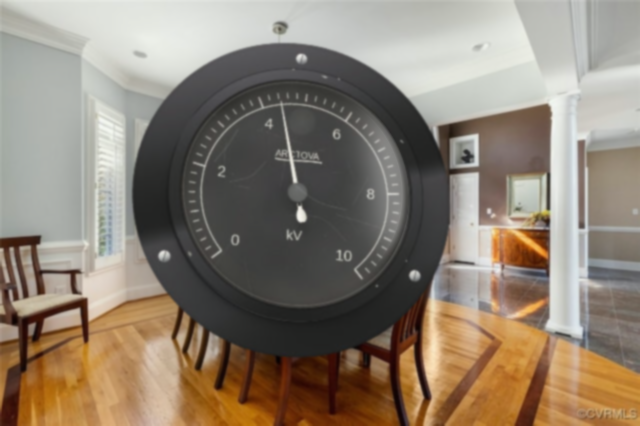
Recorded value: **4.4** kV
